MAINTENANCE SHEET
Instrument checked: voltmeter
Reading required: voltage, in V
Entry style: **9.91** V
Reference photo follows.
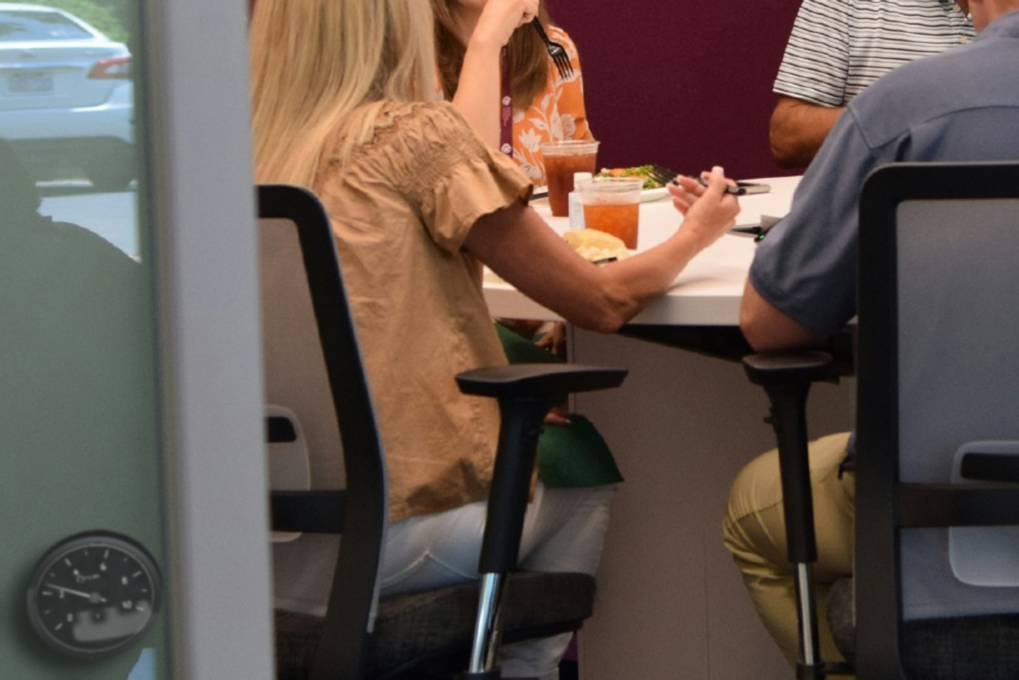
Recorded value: **2.5** V
